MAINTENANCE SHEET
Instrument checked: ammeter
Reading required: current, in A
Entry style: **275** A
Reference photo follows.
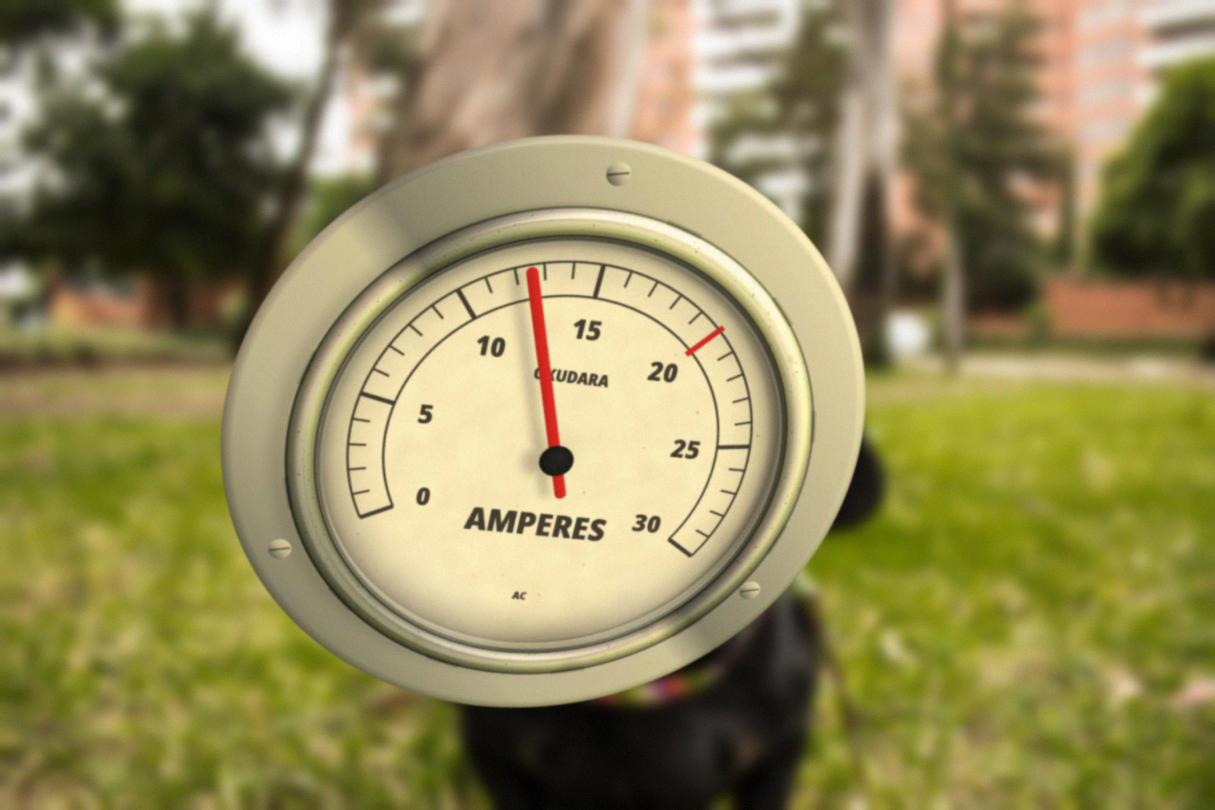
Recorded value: **12.5** A
